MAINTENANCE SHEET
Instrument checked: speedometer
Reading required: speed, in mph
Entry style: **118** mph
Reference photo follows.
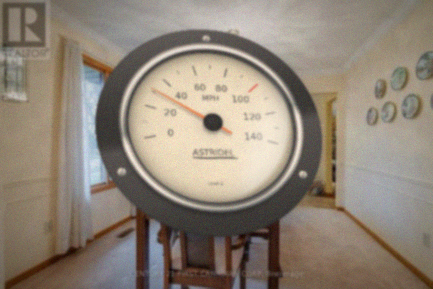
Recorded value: **30** mph
